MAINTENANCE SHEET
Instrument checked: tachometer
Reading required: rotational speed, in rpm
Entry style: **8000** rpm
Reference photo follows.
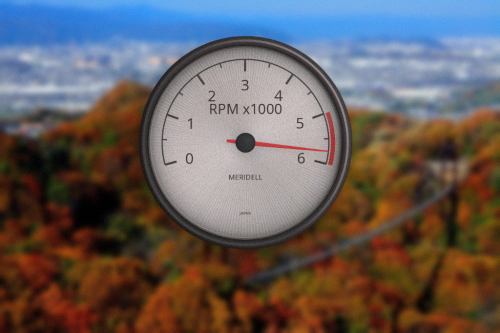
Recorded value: **5750** rpm
